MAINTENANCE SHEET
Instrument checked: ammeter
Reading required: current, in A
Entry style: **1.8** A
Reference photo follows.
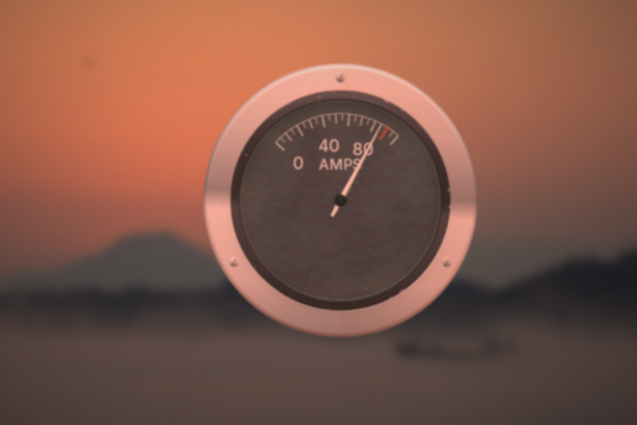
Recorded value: **85** A
